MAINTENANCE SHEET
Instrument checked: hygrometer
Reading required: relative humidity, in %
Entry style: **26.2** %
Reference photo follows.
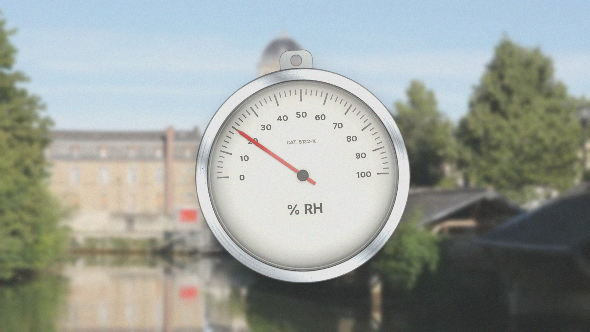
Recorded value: **20** %
